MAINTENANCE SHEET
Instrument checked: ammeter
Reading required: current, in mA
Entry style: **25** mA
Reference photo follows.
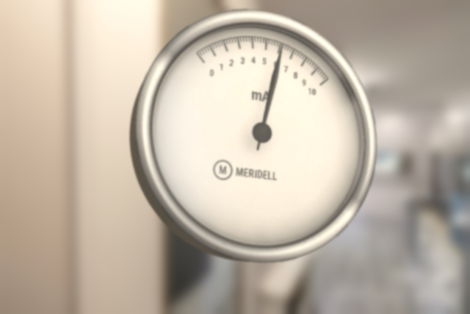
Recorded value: **6** mA
